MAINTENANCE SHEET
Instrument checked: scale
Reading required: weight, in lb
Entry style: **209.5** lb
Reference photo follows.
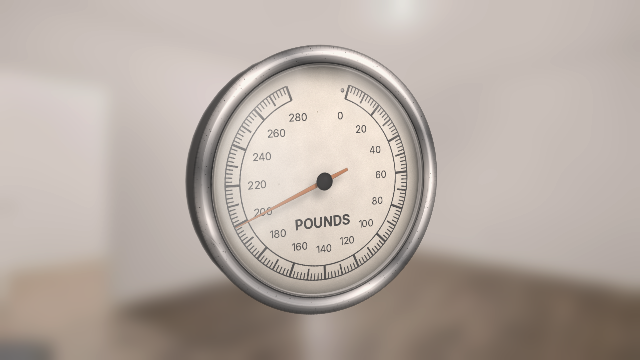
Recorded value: **200** lb
